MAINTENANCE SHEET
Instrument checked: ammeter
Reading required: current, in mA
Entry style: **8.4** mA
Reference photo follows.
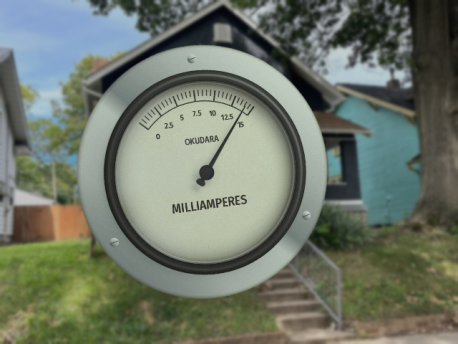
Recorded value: **14** mA
